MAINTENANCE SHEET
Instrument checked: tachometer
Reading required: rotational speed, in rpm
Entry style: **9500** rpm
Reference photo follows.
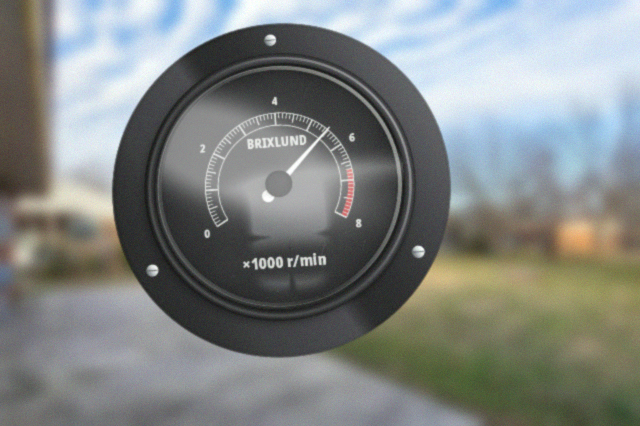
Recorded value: **5500** rpm
